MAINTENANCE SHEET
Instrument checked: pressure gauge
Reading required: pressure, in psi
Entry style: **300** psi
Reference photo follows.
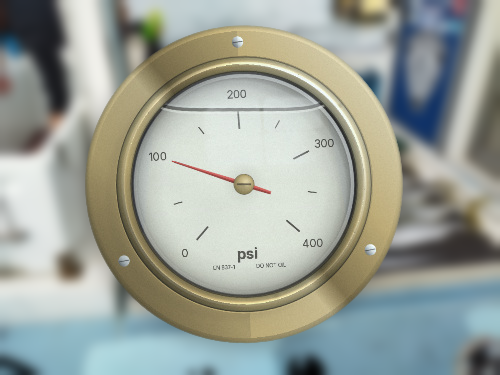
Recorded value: **100** psi
